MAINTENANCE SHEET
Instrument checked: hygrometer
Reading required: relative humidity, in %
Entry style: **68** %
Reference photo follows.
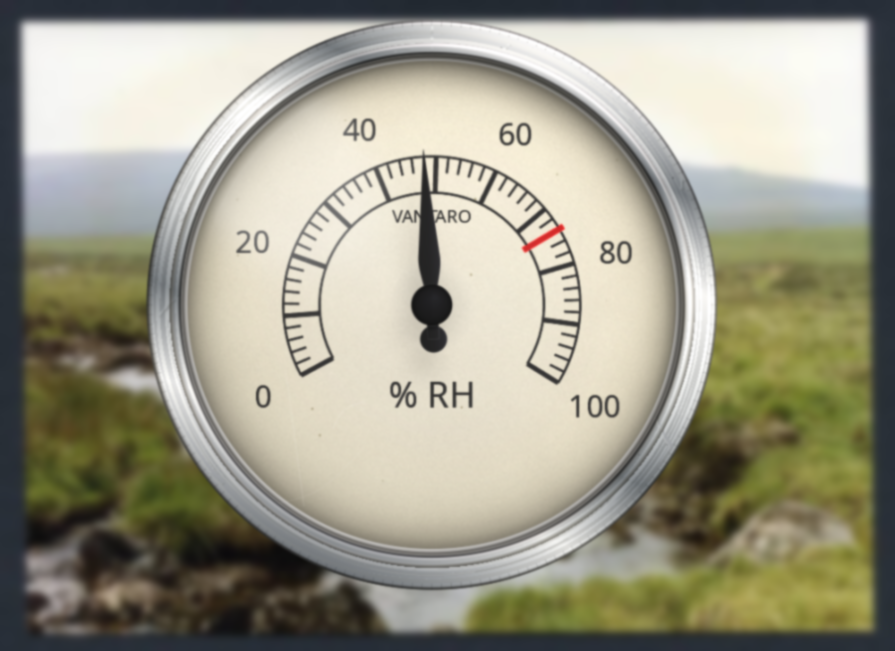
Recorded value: **48** %
